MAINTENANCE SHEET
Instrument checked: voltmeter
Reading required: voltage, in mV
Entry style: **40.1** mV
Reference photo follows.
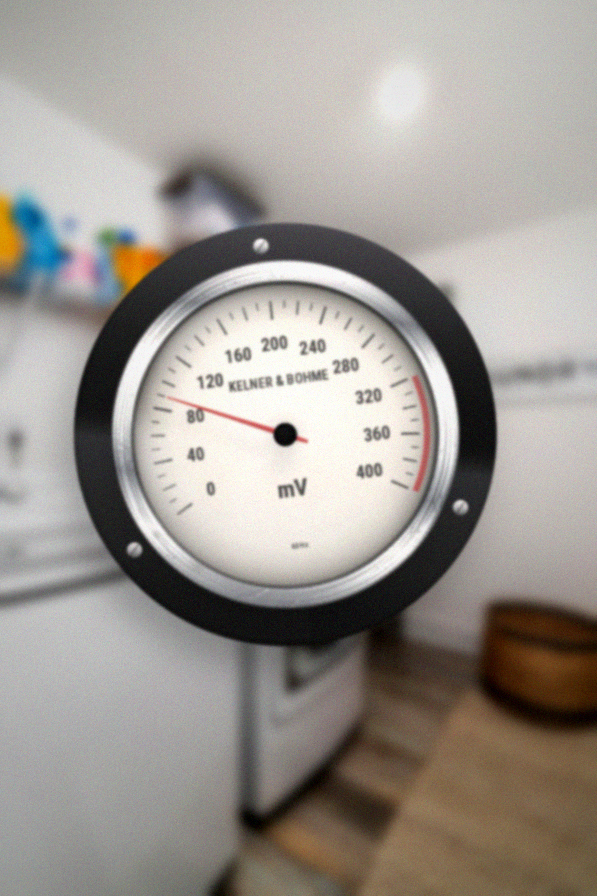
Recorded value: **90** mV
